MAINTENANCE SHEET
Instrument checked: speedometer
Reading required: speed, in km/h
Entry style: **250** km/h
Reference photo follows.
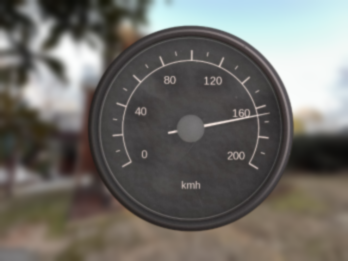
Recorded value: **165** km/h
